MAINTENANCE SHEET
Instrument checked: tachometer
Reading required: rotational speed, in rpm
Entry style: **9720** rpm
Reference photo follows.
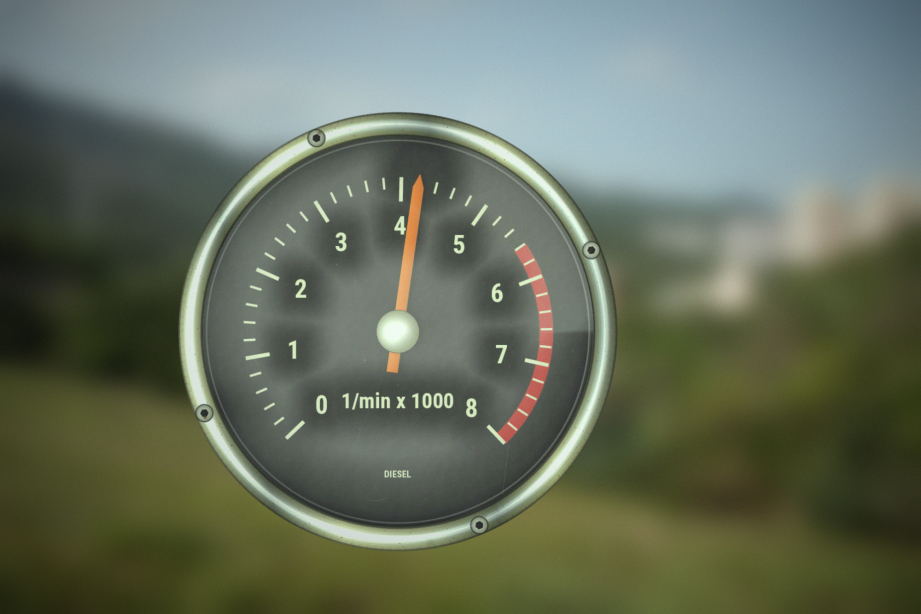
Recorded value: **4200** rpm
